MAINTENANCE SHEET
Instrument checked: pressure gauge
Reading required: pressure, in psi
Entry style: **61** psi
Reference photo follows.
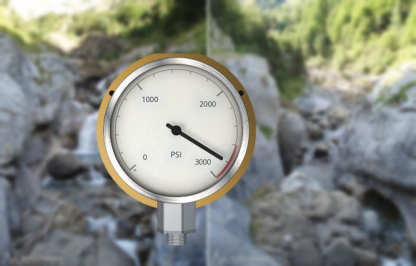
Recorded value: **2800** psi
